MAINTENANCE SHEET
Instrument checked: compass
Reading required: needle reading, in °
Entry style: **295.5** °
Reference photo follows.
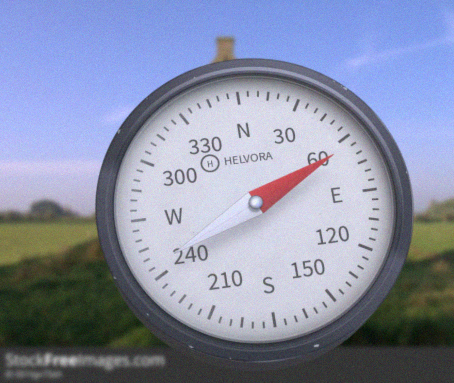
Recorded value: **65** °
